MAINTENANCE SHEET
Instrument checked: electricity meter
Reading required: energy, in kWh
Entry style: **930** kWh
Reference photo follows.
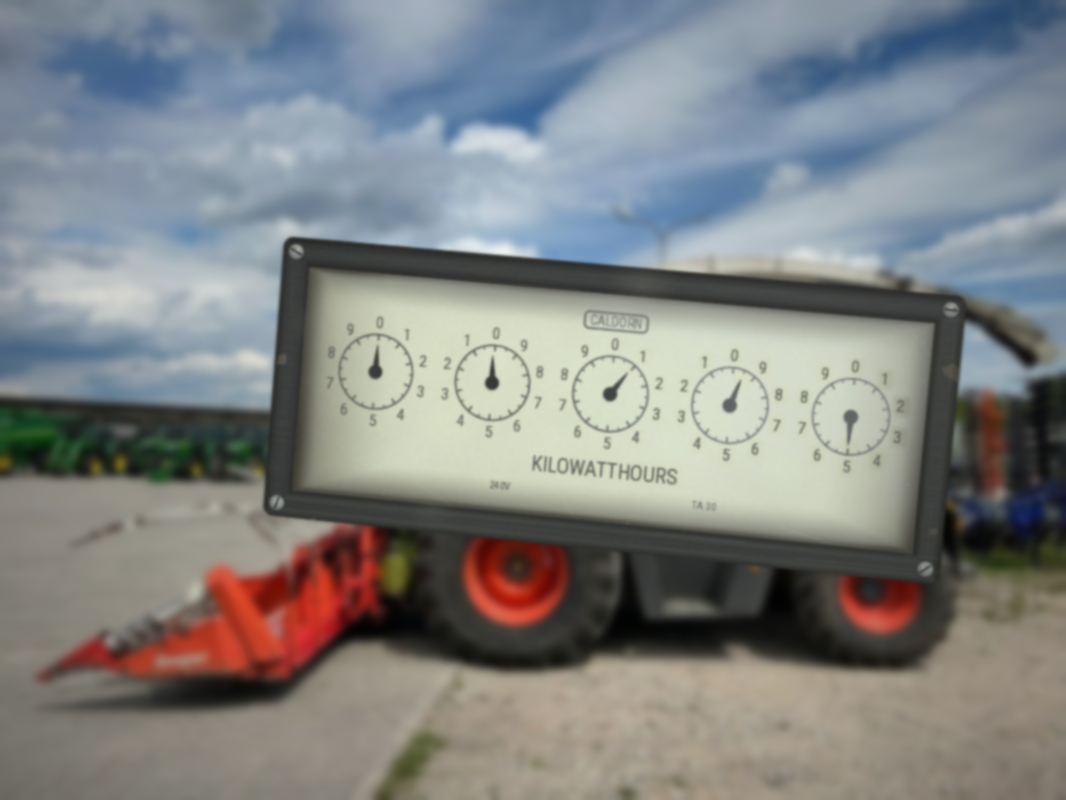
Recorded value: **95** kWh
